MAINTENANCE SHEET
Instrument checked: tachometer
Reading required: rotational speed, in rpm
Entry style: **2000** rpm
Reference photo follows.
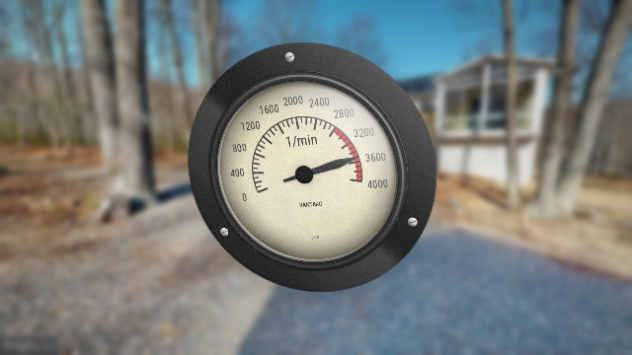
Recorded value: **3500** rpm
